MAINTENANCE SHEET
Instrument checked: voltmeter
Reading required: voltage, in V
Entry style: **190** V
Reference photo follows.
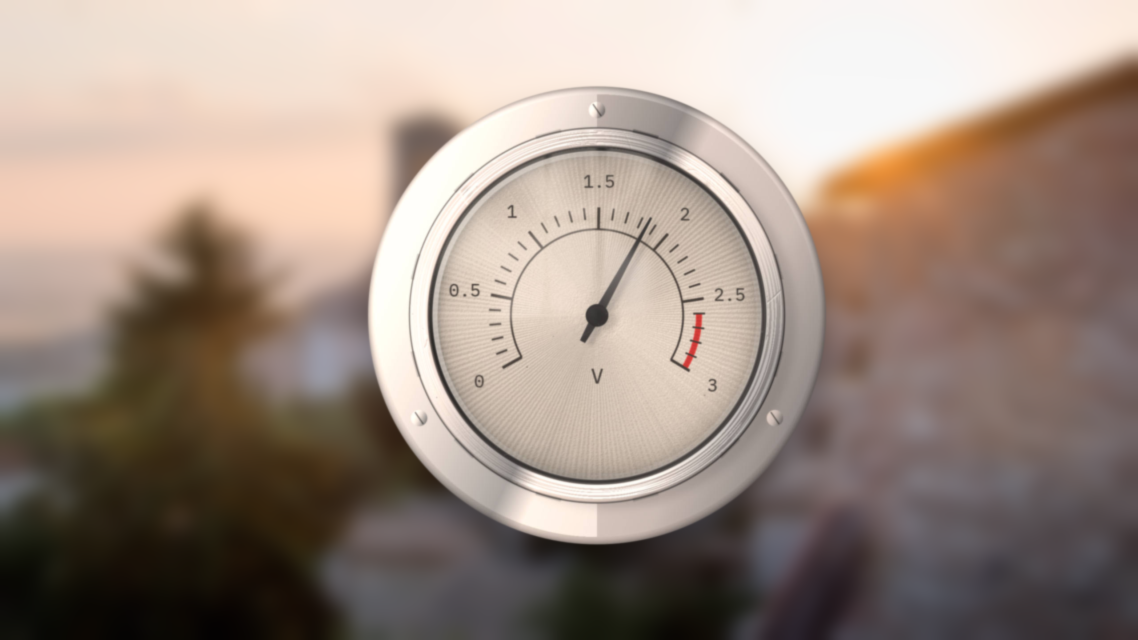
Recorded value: **1.85** V
